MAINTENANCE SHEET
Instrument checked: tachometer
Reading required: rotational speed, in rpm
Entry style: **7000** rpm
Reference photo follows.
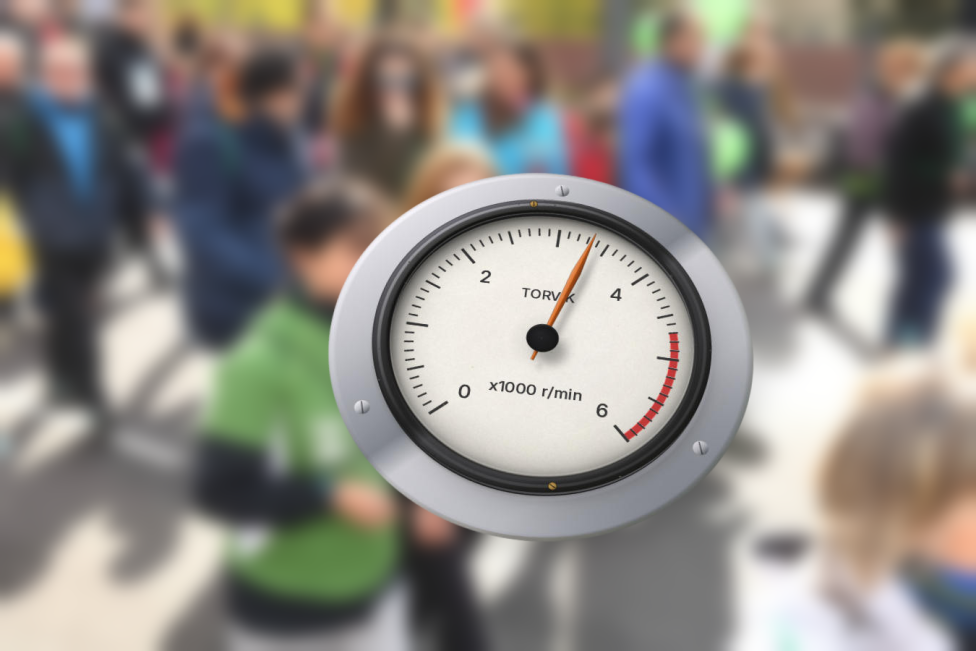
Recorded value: **3350** rpm
